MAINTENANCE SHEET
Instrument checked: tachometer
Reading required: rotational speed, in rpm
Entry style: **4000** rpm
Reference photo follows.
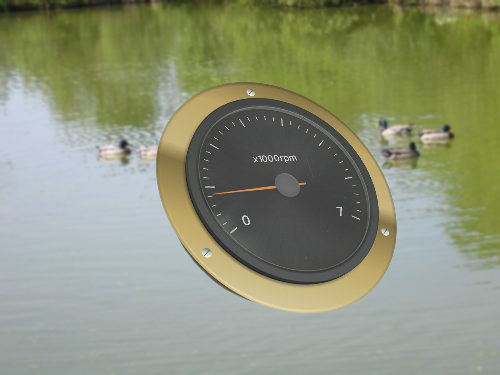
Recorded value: **800** rpm
